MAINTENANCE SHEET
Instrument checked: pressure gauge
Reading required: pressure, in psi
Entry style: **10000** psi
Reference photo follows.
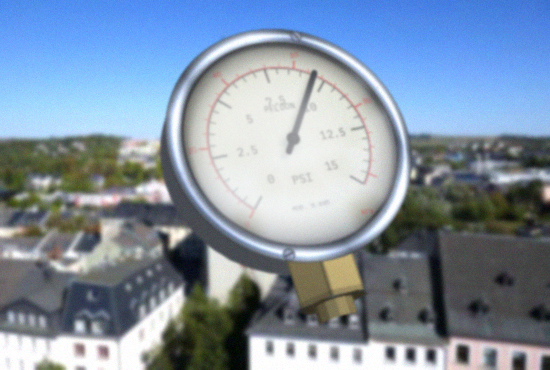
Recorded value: **9.5** psi
